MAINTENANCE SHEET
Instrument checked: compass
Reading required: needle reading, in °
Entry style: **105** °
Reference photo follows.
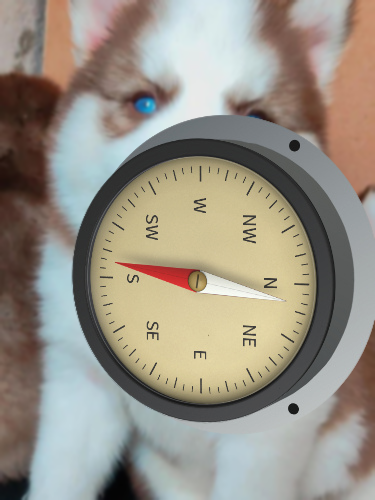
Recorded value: **190** °
